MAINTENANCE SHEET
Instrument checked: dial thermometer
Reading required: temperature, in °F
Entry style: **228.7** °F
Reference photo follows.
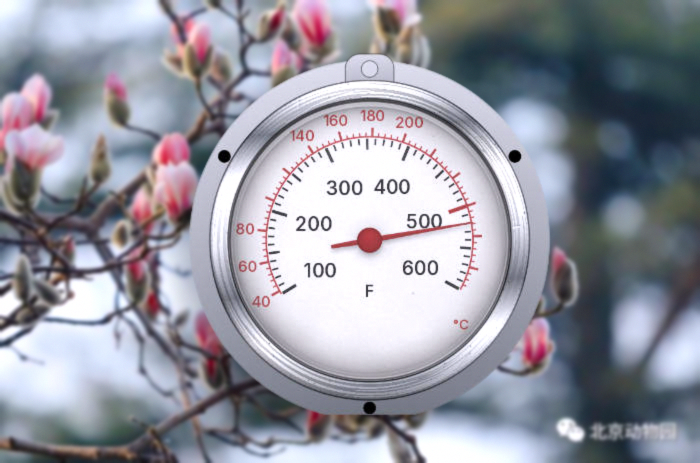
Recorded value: **520** °F
